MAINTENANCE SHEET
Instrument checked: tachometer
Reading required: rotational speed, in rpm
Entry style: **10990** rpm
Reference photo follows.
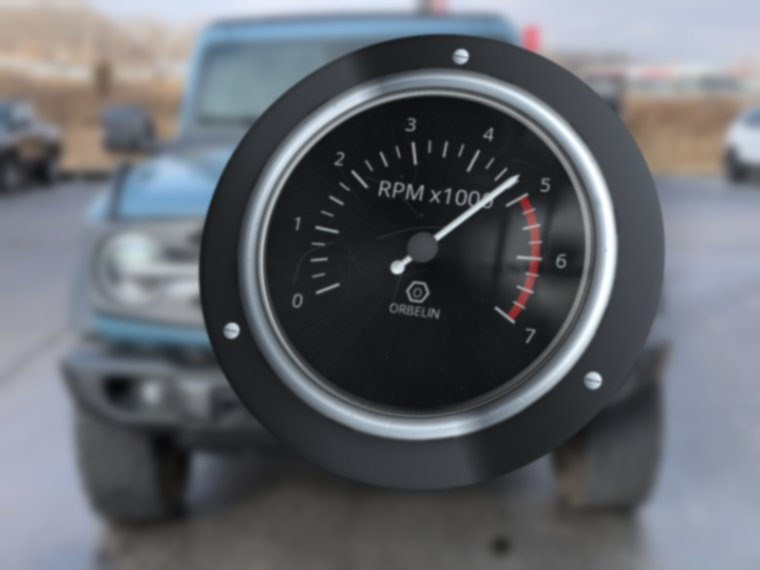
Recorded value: **4750** rpm
